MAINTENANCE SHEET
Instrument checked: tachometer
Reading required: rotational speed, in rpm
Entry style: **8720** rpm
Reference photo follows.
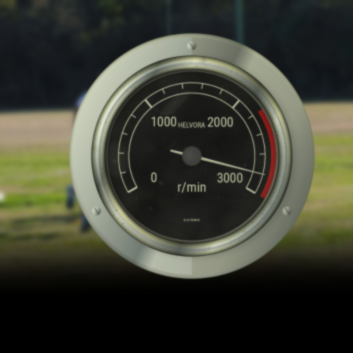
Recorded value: **2800** rpm
